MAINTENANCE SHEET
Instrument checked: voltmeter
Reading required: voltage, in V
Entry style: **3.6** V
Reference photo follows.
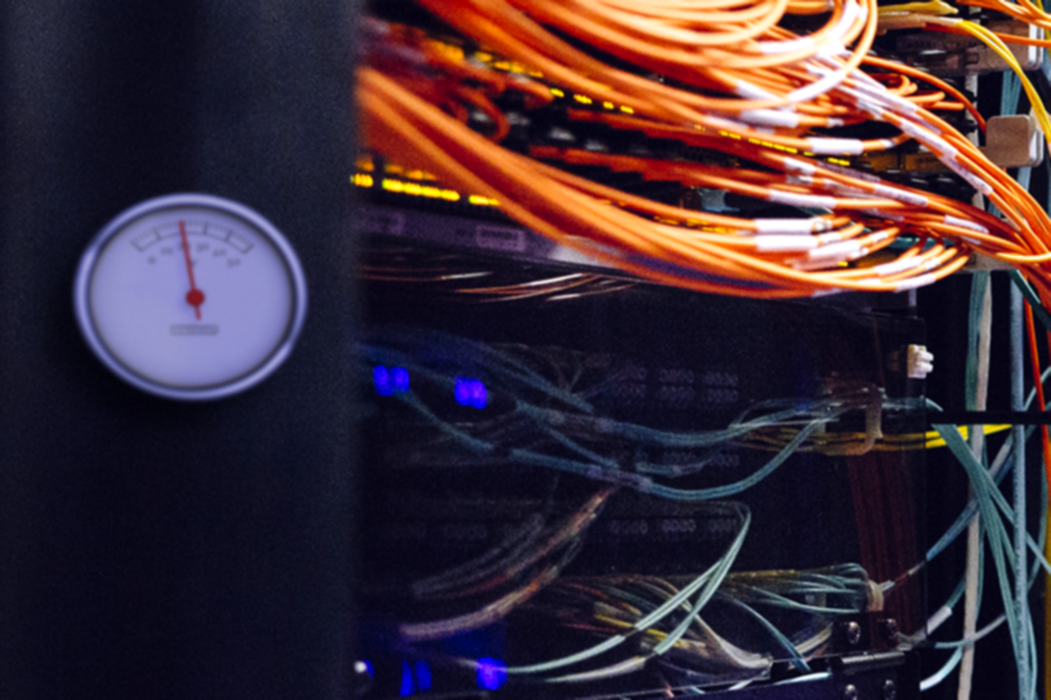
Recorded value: **20** V
